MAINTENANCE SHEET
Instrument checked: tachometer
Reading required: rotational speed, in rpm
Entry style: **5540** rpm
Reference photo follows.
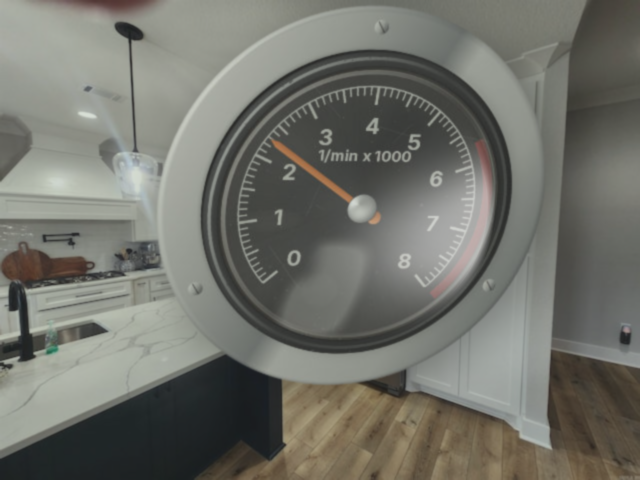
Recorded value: **2300** rpm
